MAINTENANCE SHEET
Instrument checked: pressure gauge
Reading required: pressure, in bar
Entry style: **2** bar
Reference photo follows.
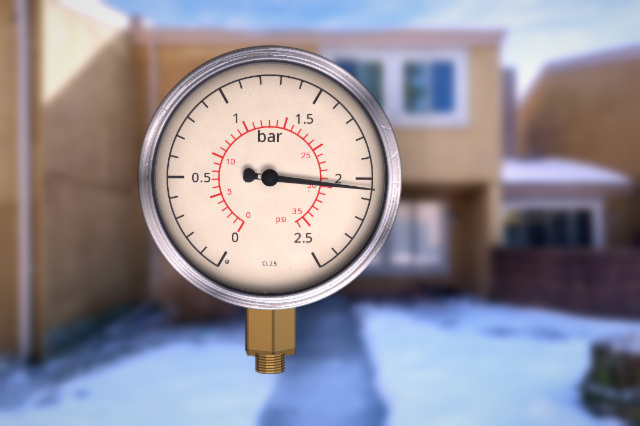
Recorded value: **2.05** bar
